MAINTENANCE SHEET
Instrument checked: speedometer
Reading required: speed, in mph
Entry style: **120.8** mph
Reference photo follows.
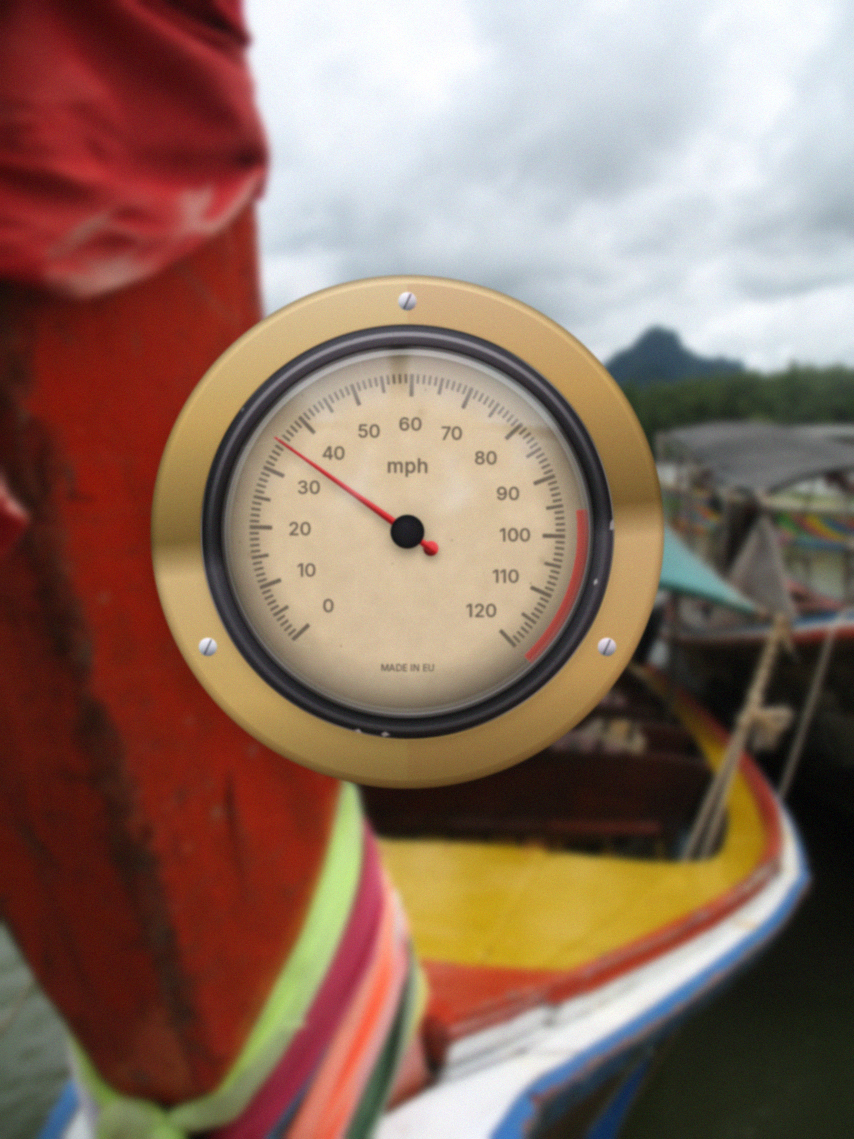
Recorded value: **35** mph
